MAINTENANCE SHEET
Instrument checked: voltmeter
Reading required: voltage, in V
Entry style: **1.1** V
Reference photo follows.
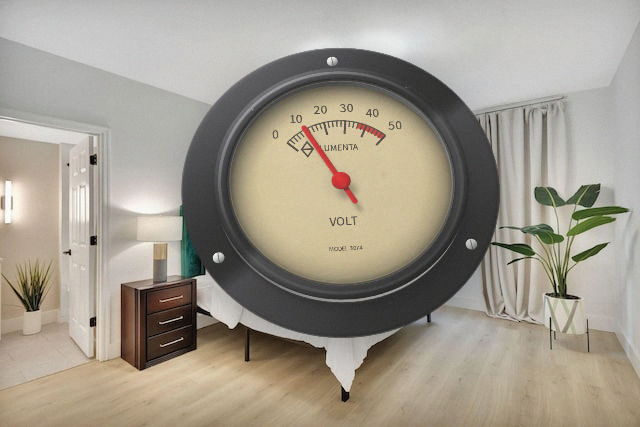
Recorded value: **10** V
